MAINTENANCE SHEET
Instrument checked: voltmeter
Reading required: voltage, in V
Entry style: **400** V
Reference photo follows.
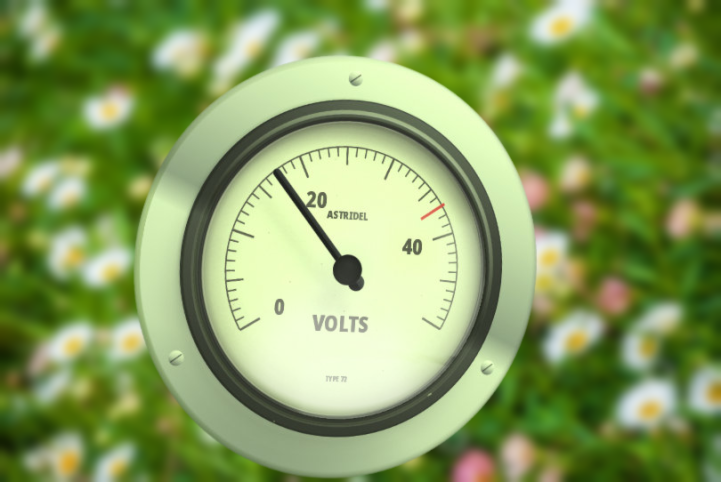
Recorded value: **17** V
